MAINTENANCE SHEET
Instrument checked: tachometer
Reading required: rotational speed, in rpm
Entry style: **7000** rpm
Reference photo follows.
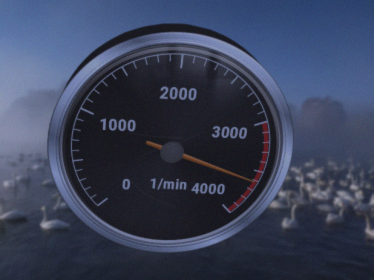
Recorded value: **3600** rpm
